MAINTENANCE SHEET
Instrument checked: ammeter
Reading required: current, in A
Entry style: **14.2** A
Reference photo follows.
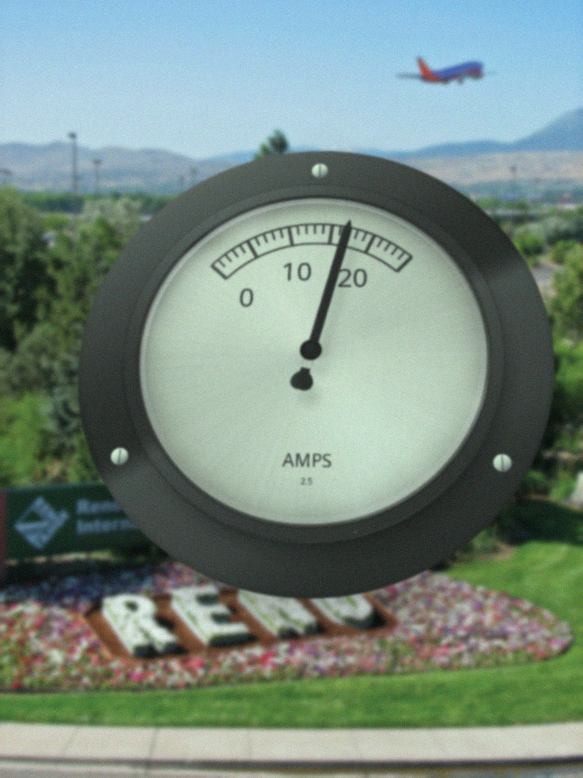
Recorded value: **17** A
